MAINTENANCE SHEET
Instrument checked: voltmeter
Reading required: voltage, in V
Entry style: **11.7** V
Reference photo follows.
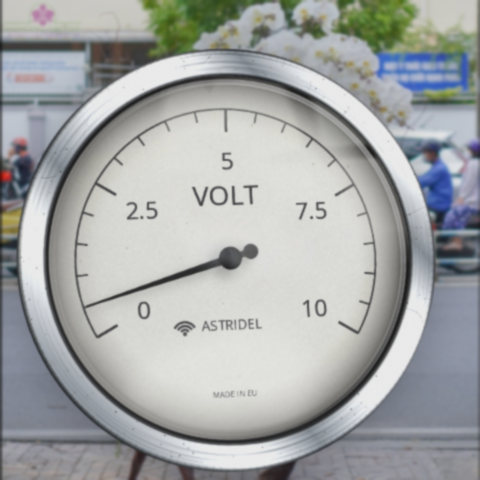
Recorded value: **0.5** V
